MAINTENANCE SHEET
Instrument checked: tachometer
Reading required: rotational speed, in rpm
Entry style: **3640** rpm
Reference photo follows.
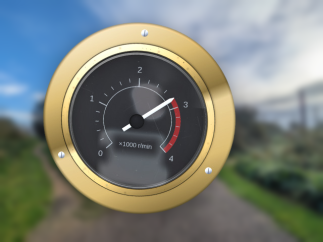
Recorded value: **2800** rpm
